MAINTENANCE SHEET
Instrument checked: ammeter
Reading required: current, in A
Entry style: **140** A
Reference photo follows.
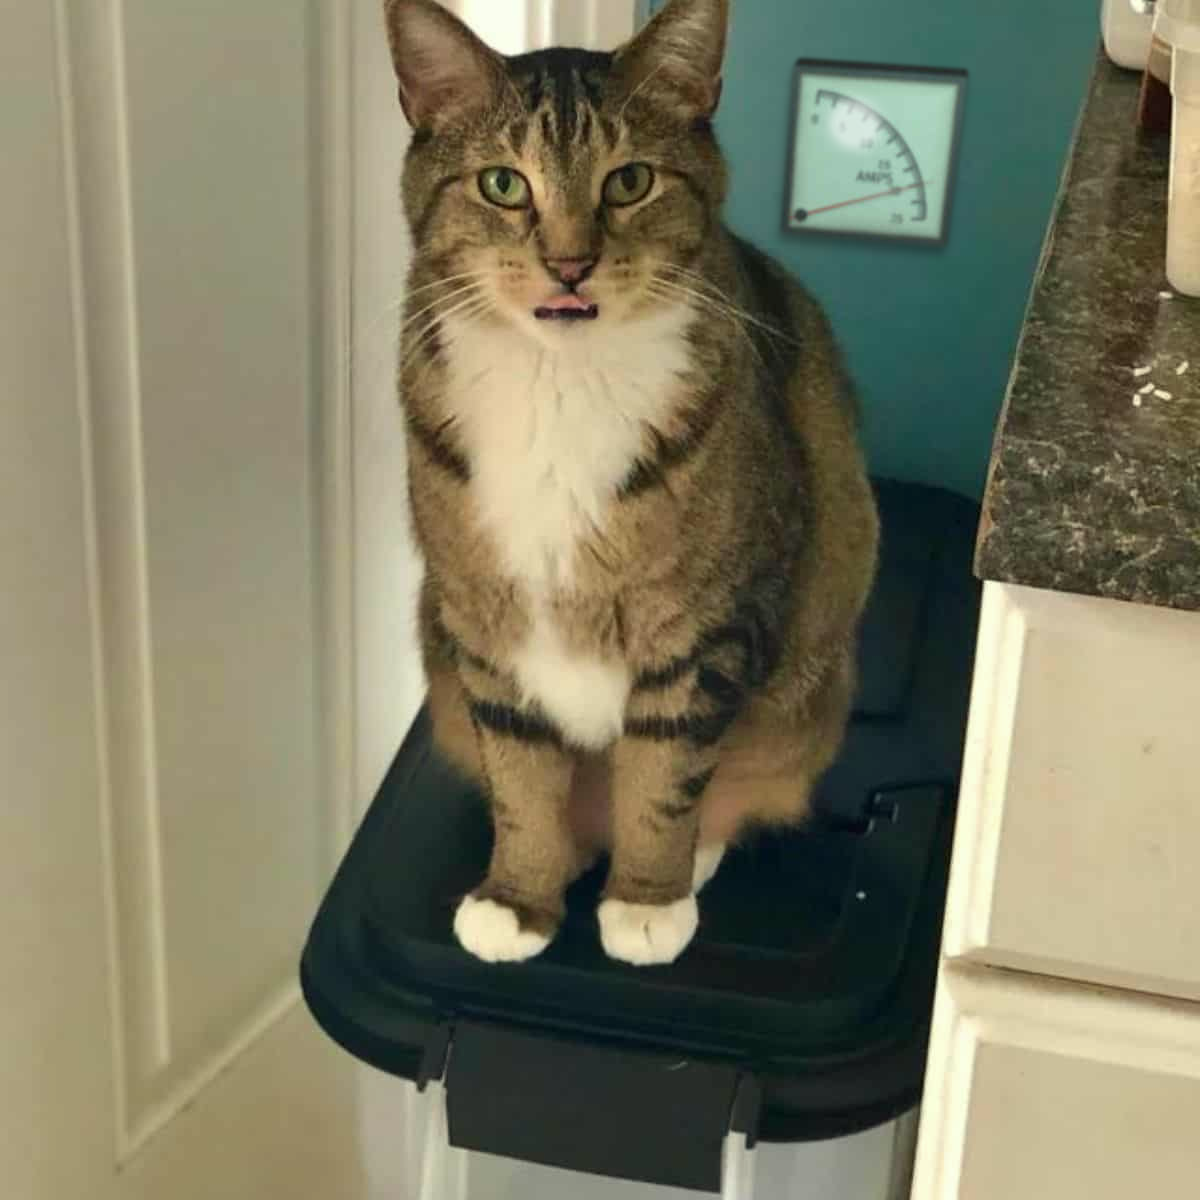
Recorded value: **20** A
